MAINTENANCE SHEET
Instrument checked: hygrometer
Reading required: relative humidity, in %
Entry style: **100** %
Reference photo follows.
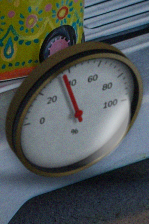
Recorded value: **36** %
